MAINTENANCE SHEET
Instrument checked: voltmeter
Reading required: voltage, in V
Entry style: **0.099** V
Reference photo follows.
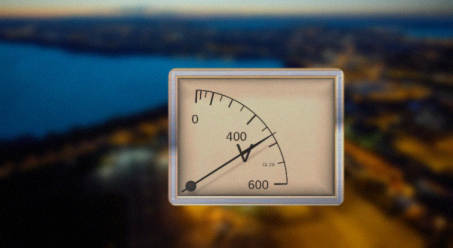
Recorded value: **475** V
